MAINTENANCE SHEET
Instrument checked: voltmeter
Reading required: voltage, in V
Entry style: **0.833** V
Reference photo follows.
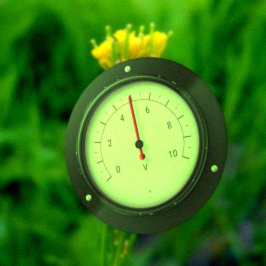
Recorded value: **5** V
